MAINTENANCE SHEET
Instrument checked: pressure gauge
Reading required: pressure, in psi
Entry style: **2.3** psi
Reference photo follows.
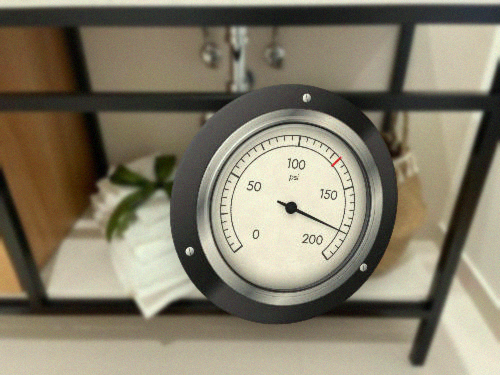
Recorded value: **180** psi
